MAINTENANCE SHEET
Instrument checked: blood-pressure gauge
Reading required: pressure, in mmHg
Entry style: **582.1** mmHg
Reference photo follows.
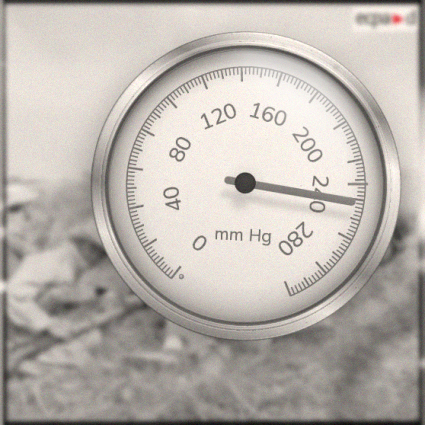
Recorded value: **242** mmHg
